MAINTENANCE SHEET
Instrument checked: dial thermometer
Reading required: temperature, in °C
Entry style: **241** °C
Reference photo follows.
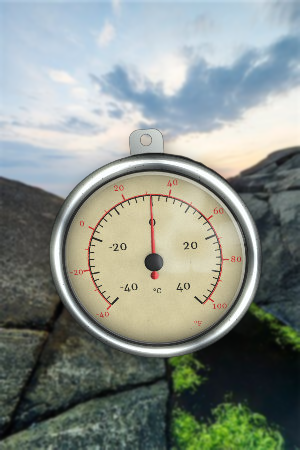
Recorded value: **0** °C
